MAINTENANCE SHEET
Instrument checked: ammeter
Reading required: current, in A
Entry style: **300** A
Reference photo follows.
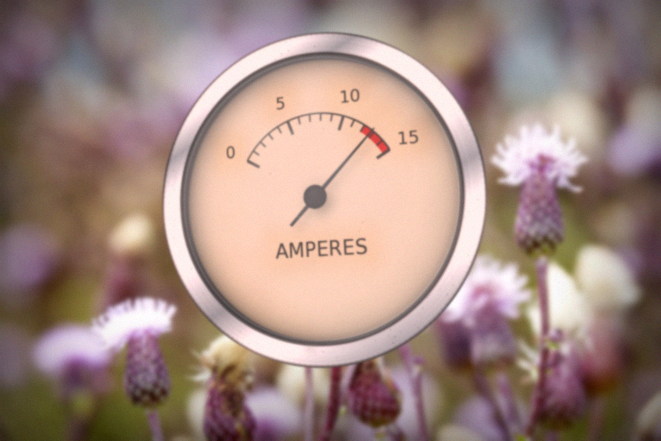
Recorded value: **13** A
